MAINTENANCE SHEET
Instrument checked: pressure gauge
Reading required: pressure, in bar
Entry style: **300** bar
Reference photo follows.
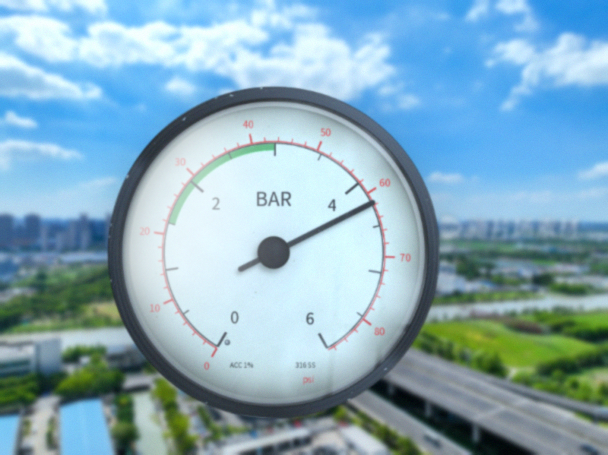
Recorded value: **4.25** bar
